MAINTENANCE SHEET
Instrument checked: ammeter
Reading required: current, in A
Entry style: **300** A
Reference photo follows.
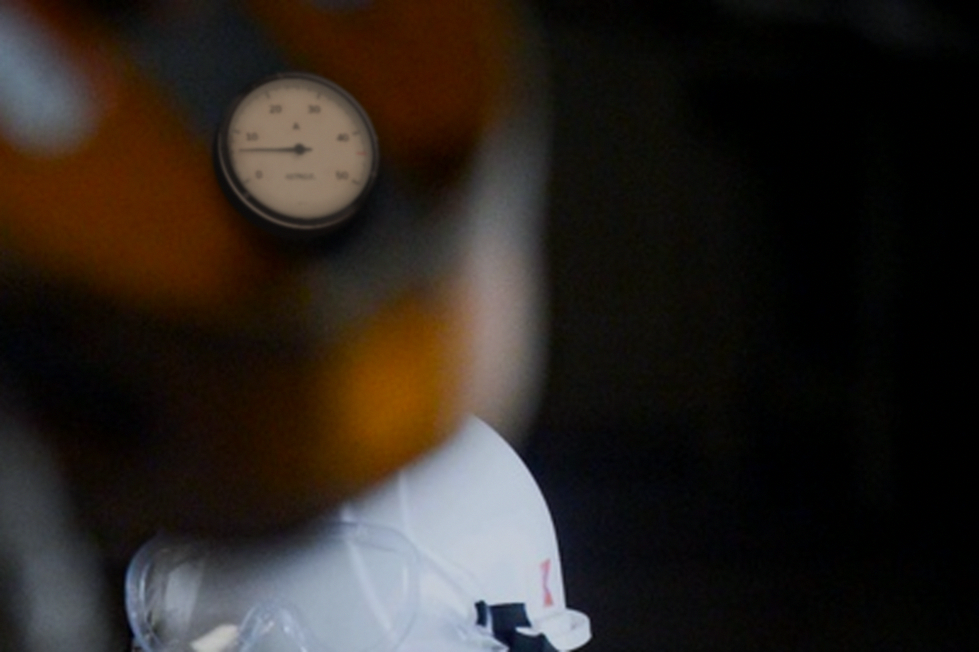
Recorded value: **6** A
